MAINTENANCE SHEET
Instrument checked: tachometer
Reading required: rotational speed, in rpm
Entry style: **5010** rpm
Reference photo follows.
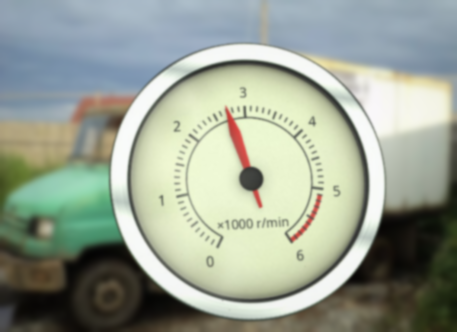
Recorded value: **2700** rpm
